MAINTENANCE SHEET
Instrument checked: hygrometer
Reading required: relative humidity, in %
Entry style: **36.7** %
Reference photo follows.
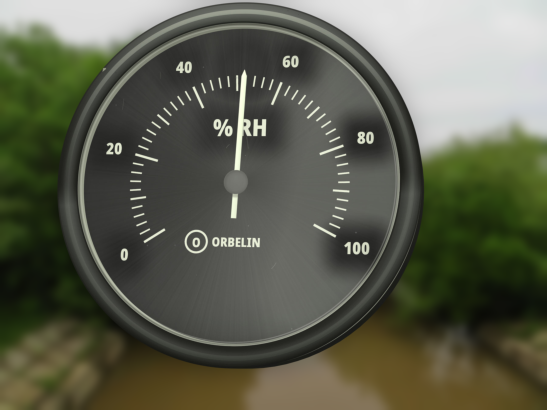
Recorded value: **52** %
